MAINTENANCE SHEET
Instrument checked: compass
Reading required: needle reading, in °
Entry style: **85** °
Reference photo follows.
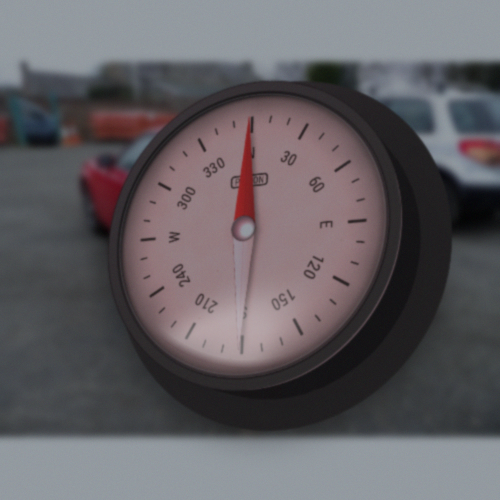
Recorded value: **0** °
